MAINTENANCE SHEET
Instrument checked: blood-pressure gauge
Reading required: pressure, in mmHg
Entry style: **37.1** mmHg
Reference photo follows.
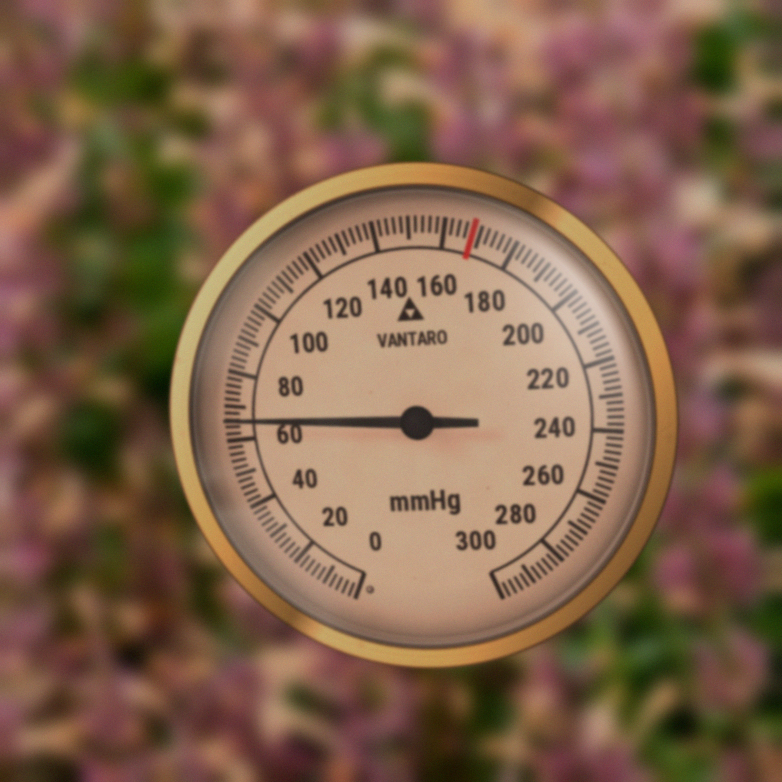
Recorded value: **66** mmHg
